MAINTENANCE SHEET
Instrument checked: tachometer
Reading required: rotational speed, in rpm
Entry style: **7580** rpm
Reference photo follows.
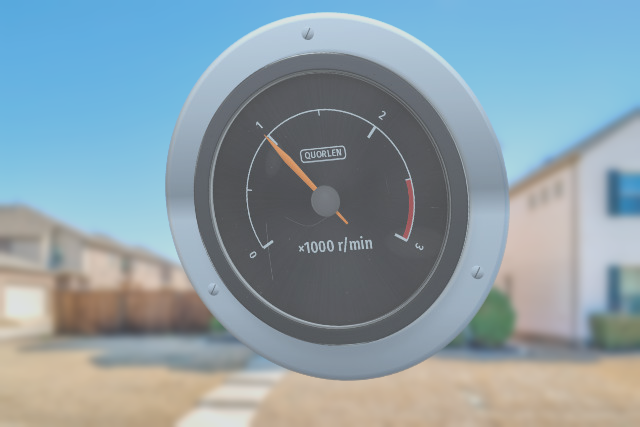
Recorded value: **1000** rpm
